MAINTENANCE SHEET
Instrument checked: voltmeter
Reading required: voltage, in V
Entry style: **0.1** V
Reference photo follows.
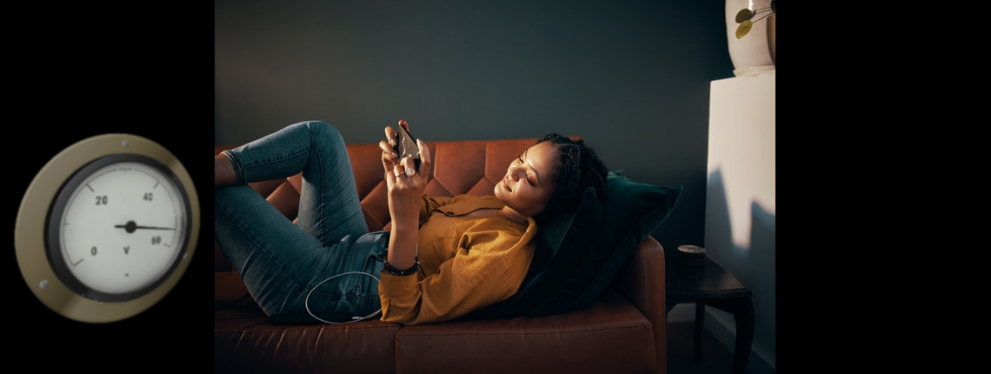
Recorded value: **55** V
